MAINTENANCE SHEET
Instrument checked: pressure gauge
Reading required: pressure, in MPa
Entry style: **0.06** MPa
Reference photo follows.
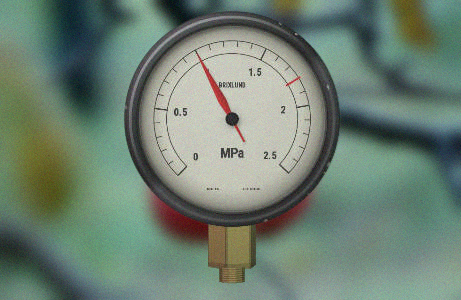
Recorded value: **1** MPa
